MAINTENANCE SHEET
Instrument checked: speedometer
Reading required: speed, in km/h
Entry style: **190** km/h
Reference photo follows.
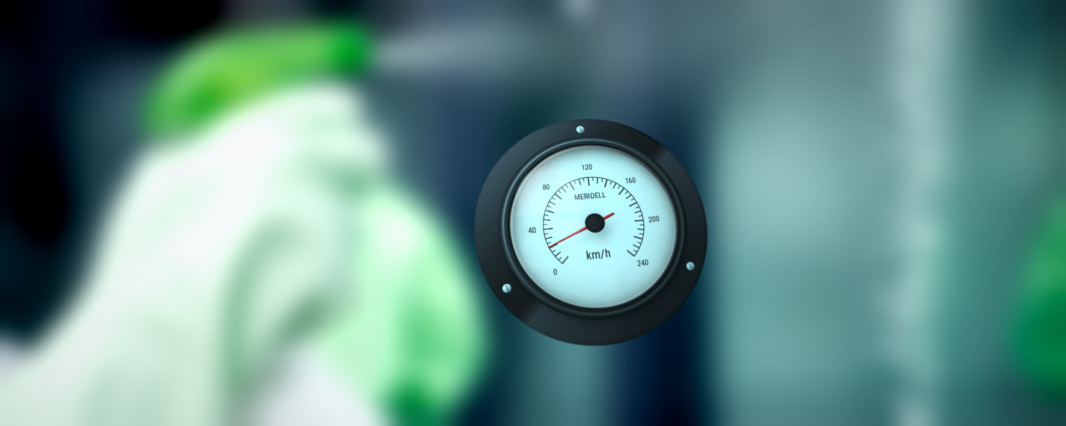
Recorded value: **20** km/h
